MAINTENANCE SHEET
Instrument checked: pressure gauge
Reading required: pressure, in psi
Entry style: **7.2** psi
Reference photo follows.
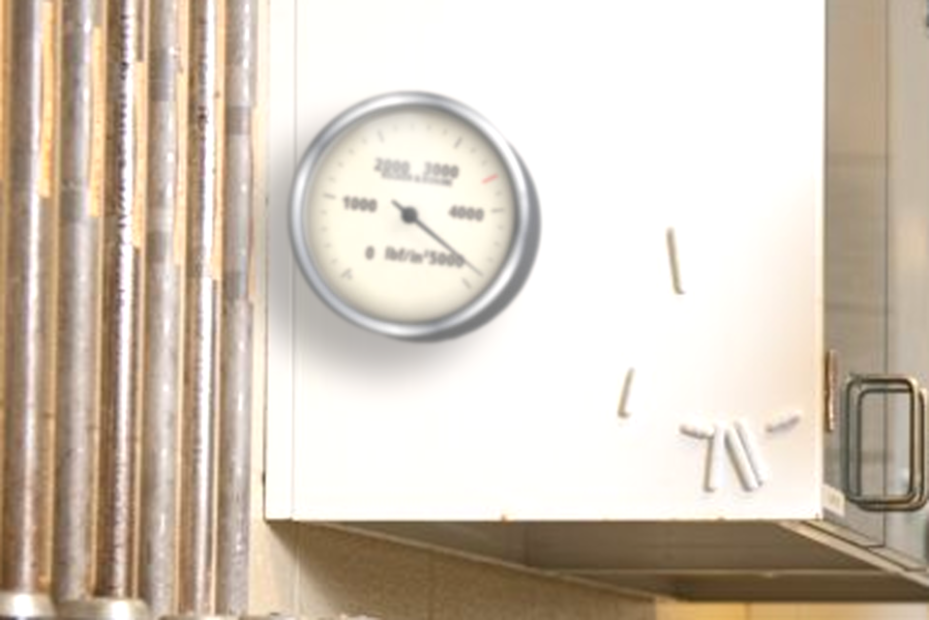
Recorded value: **4800** psi
